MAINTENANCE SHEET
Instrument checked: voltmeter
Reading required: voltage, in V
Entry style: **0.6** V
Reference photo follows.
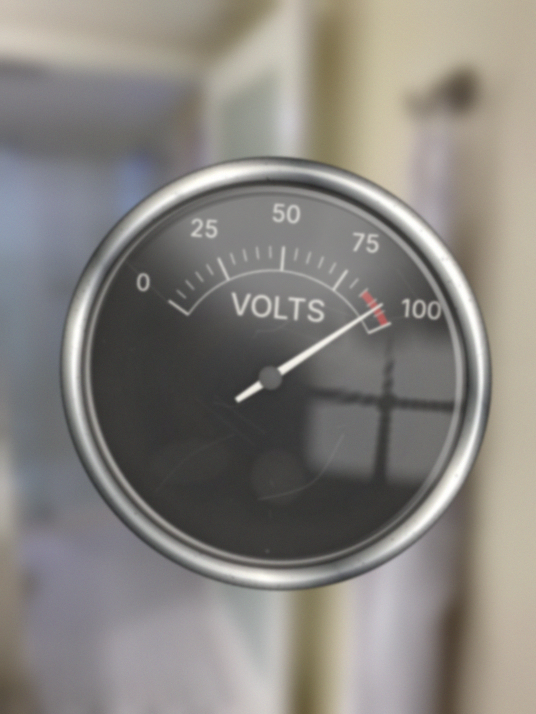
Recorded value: **92.5** V
